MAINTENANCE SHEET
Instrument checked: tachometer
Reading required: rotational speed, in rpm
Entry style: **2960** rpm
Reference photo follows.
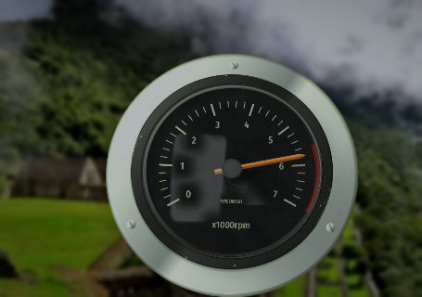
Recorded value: **5800** rpm
